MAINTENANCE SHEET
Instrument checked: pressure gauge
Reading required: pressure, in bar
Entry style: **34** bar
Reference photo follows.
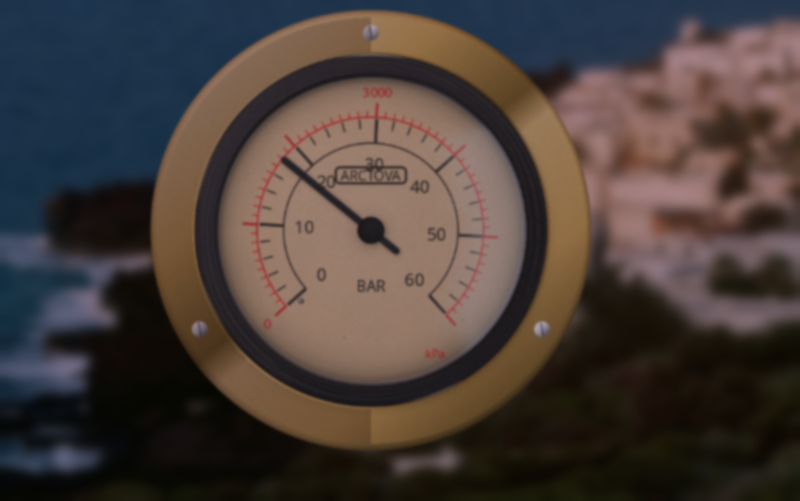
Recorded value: **18** bar
